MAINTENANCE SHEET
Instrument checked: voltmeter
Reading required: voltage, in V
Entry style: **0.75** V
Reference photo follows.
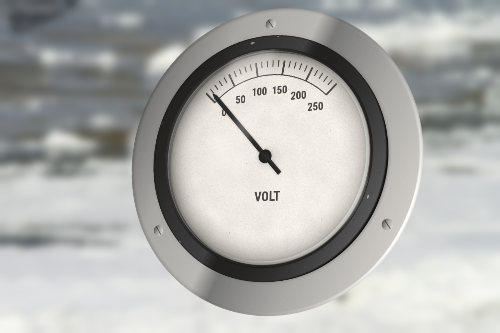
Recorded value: **10** V
